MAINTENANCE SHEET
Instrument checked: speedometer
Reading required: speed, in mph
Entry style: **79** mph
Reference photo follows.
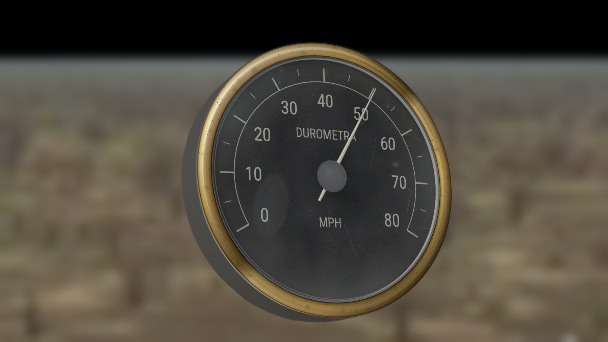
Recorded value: **50** mph
